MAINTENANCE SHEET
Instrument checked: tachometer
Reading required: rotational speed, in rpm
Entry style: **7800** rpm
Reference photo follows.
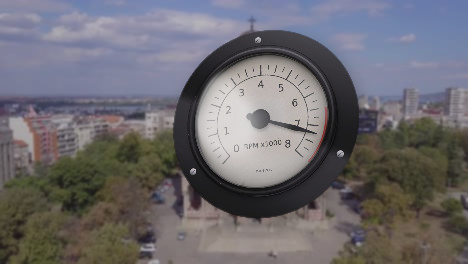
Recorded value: **7250** rpm
